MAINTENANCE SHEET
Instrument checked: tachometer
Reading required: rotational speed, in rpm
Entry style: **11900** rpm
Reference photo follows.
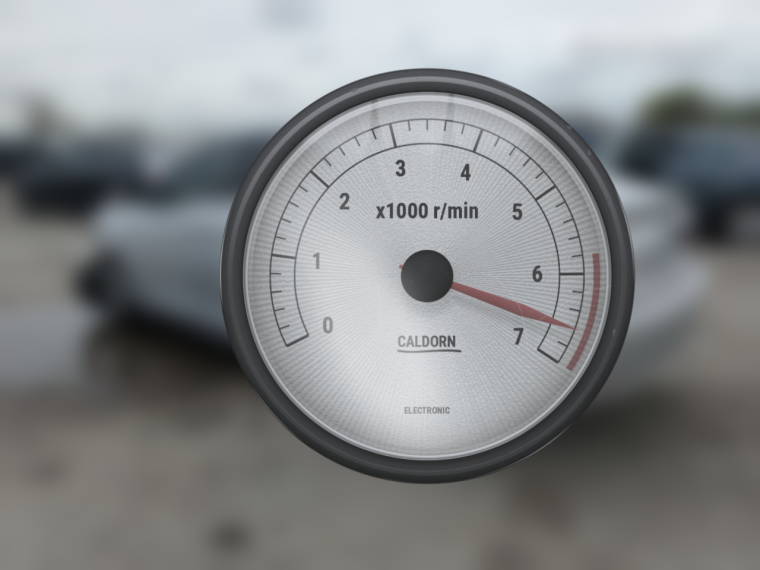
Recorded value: **6600** rpm
